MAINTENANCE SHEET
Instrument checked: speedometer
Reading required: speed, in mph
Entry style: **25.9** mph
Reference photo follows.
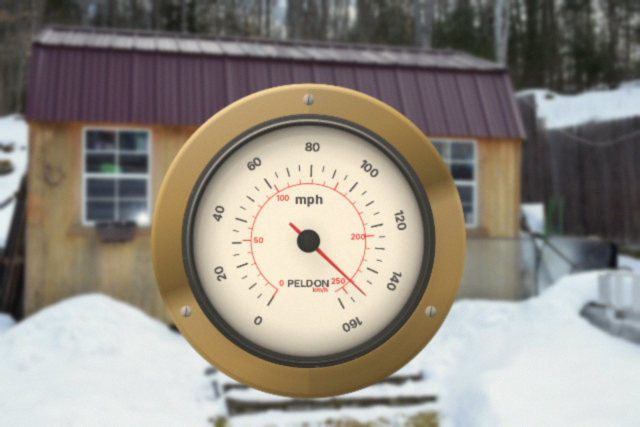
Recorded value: **150** mph
